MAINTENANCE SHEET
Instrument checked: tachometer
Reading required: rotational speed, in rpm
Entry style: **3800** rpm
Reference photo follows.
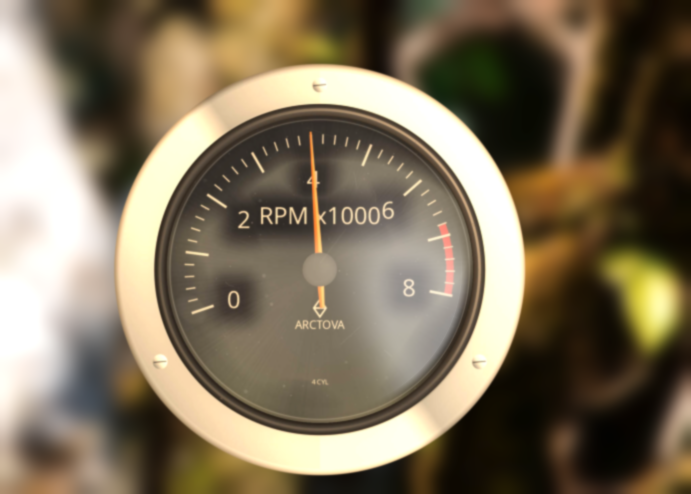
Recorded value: **4000** rpm
